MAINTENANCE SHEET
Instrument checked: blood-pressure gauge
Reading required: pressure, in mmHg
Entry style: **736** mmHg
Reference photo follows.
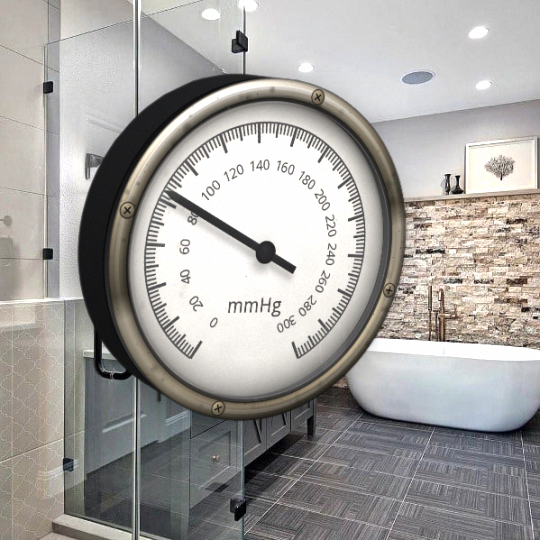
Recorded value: **84** mmHg
